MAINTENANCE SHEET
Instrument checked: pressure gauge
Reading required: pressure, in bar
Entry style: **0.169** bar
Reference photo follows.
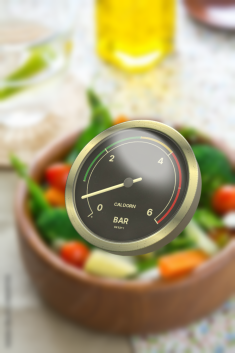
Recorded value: **0.5** bar
